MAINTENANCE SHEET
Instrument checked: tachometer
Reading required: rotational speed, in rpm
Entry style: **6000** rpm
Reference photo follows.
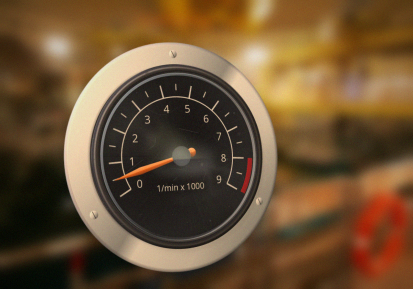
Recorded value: **500** rpm
